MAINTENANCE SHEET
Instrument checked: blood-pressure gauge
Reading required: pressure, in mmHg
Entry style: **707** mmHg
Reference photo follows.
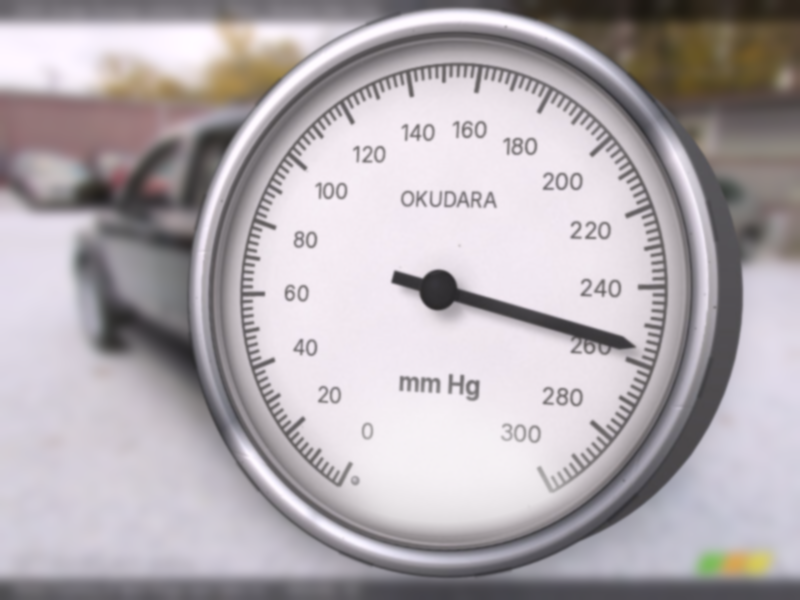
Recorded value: **256** mmHg
